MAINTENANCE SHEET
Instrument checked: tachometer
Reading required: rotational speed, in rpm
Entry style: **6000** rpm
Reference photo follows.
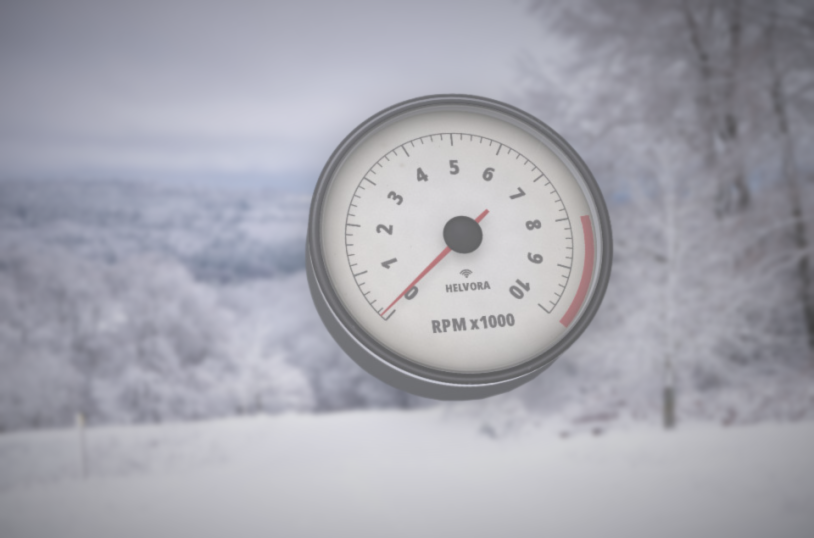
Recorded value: **100** rpm
